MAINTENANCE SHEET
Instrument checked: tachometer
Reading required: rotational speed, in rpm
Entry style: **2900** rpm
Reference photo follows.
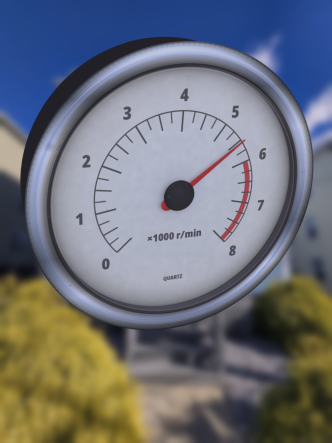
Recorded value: **5500** rpm
